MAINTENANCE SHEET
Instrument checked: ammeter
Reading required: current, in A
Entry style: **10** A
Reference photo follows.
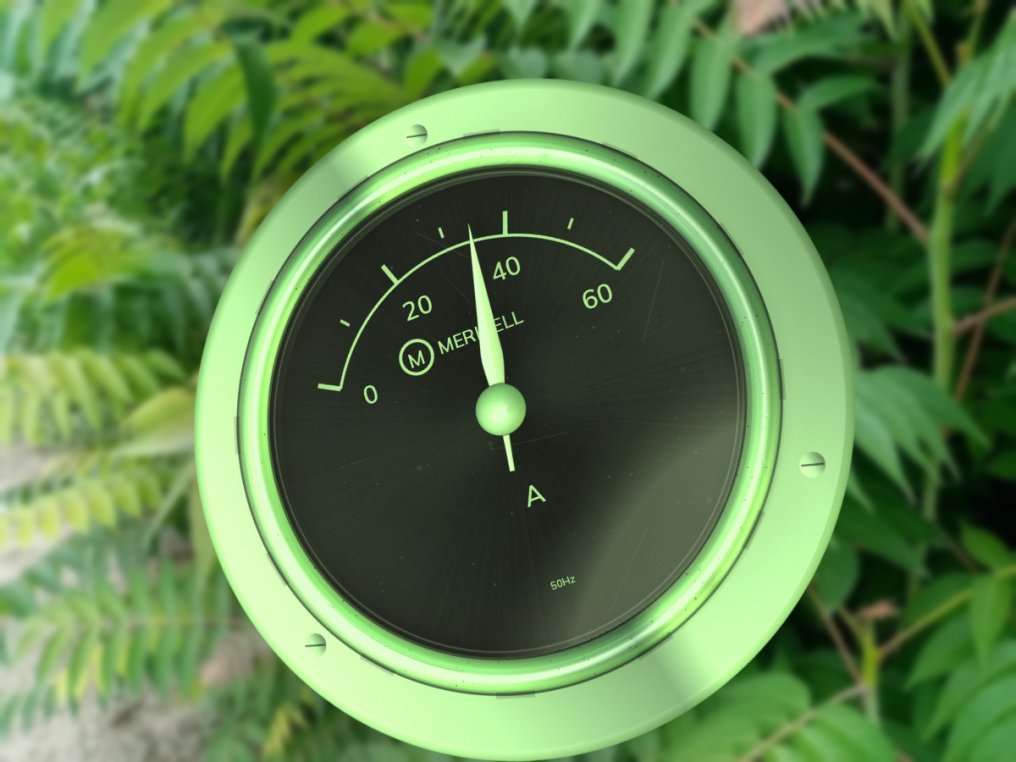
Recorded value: **35** A
